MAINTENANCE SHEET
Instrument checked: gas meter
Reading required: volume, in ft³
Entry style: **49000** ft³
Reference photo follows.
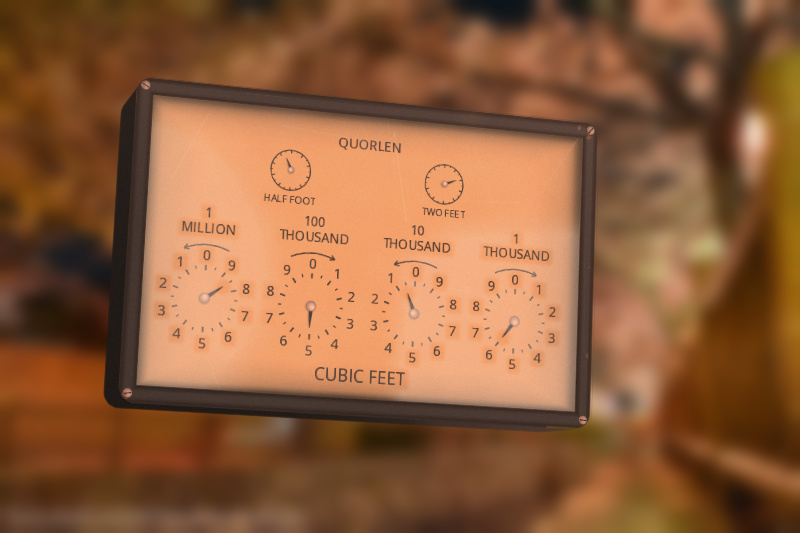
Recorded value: **850600** ft³
